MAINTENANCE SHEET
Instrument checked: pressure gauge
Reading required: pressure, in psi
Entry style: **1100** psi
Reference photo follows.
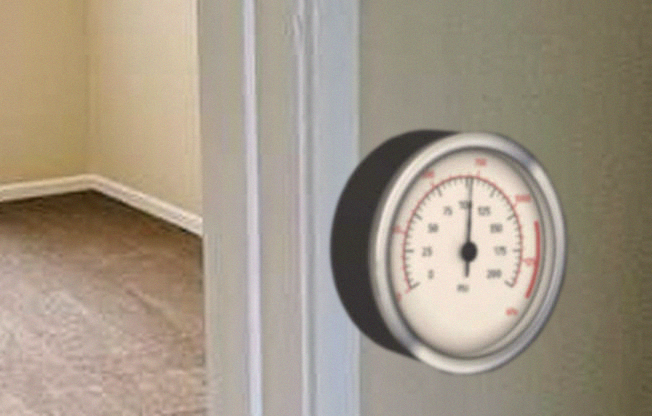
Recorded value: **100** psi
